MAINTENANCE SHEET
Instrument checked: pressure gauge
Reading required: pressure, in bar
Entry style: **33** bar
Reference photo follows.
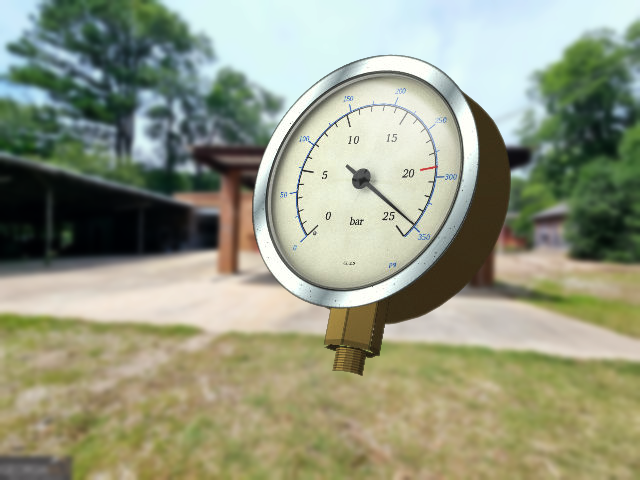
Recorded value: **24** bar
